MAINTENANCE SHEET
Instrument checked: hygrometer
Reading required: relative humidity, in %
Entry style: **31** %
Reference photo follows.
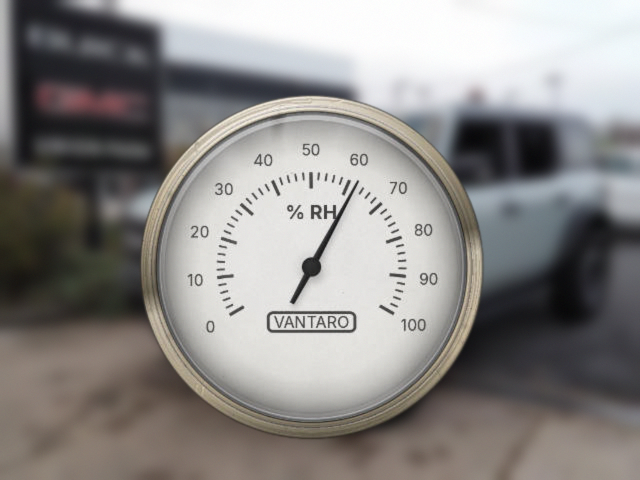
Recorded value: **62** %
